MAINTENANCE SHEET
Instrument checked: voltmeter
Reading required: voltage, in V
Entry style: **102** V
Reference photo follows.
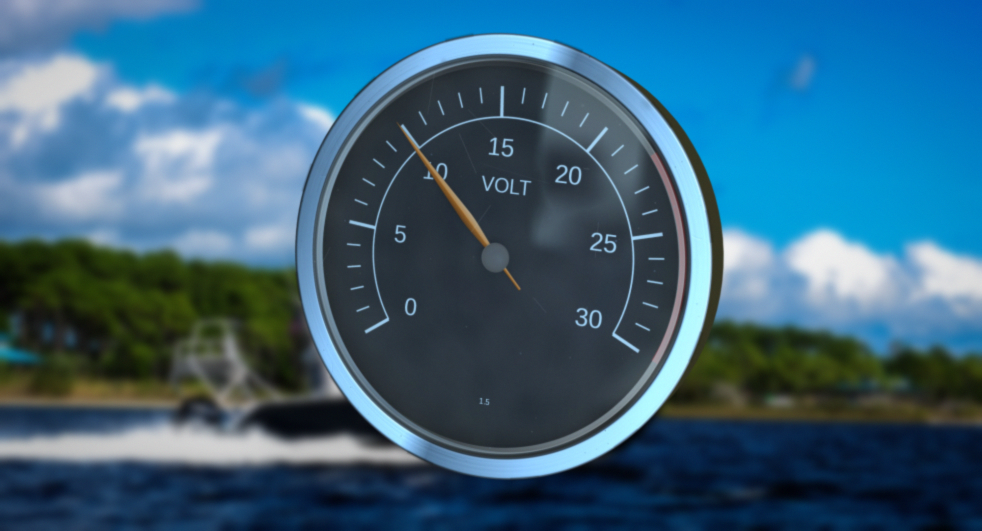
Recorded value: **10** V
